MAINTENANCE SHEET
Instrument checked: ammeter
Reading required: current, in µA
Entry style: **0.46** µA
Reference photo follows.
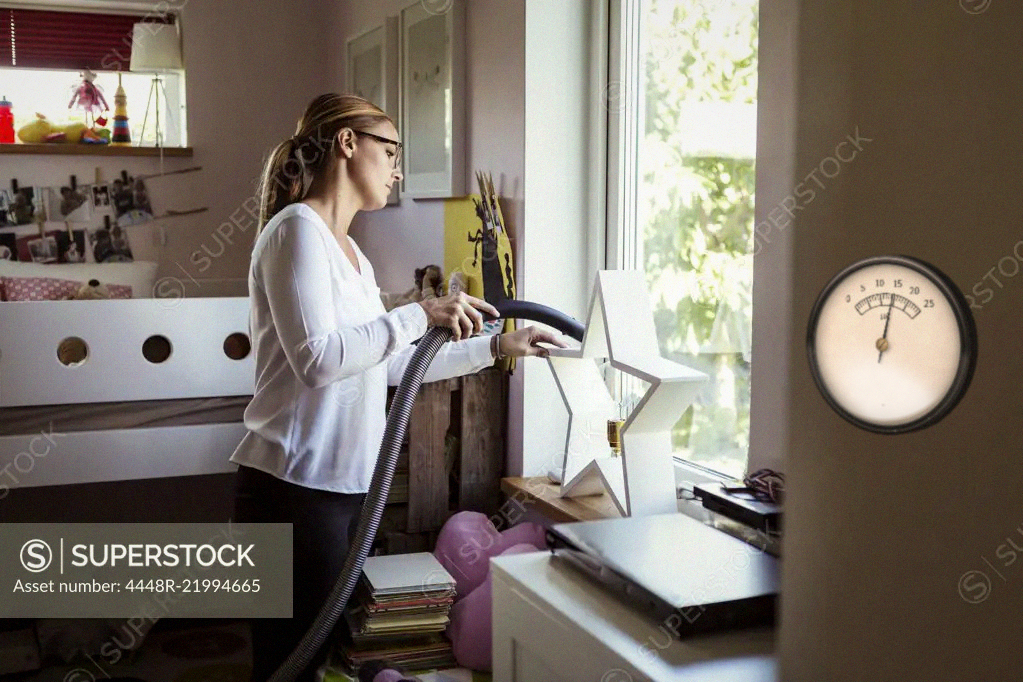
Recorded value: **15** µA
